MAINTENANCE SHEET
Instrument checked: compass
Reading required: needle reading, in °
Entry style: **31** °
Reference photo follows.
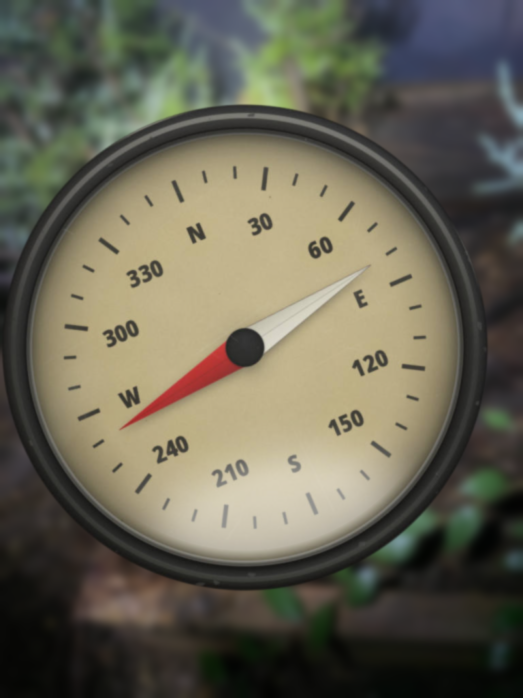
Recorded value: **260** °
